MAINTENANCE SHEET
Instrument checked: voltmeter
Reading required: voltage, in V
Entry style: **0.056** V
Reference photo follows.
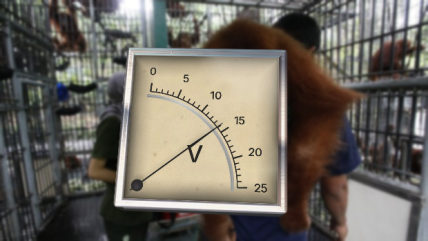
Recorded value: **14** V
